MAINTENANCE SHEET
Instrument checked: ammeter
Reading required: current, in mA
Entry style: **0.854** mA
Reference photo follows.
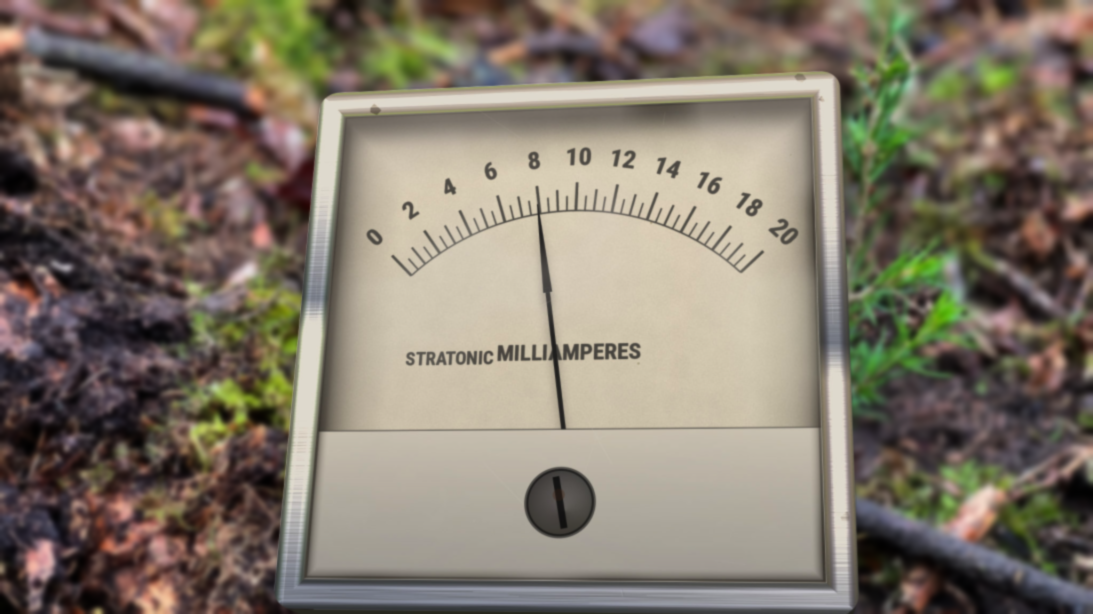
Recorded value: **8** mA
